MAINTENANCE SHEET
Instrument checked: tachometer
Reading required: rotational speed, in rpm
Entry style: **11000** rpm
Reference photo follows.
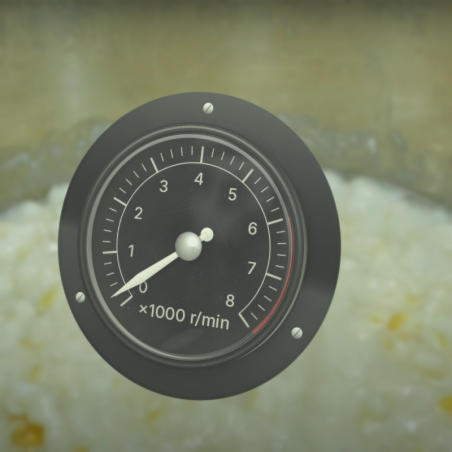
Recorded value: **200** rpm
